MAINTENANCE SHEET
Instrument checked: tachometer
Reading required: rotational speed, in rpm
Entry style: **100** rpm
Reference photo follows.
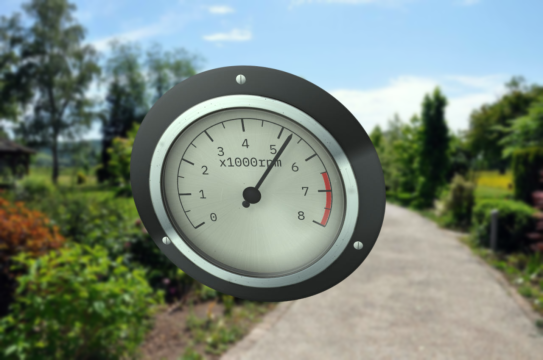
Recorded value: **5250** rpm
